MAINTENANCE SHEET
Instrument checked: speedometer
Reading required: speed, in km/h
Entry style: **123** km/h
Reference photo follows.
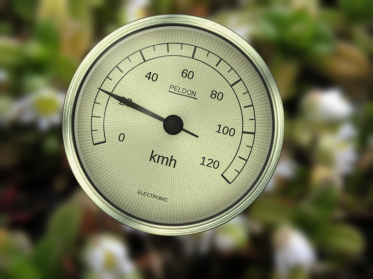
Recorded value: **20** km/h
